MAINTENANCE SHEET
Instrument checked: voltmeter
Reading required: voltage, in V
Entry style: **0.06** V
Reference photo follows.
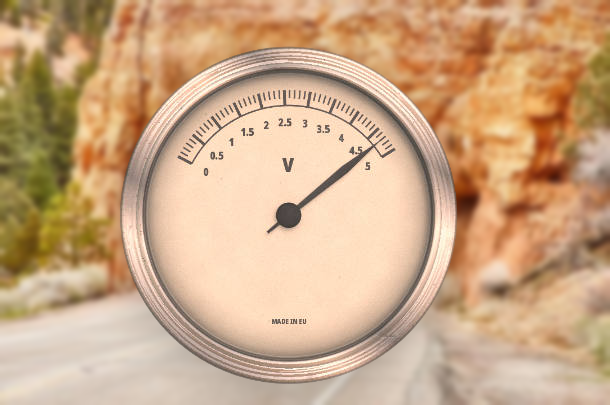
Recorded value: **4.7** V
